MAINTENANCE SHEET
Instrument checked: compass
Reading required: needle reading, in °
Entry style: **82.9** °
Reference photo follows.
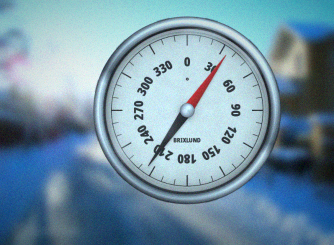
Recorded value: **35** °
